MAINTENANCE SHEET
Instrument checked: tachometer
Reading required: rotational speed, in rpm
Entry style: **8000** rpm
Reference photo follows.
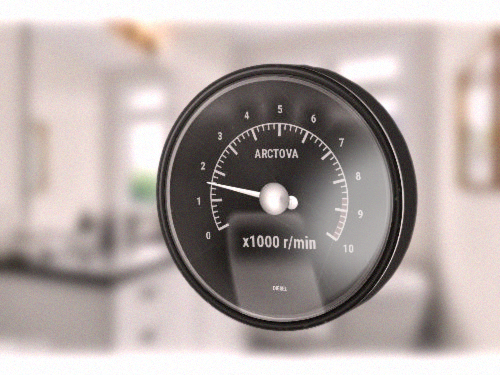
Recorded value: **1600** rpm
